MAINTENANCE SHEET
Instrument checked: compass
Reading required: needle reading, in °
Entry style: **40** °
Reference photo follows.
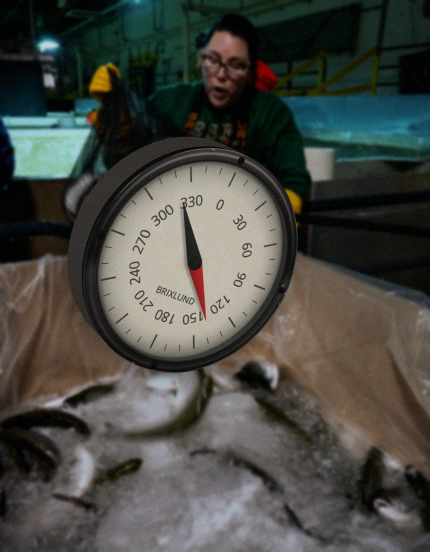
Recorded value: **140** °
